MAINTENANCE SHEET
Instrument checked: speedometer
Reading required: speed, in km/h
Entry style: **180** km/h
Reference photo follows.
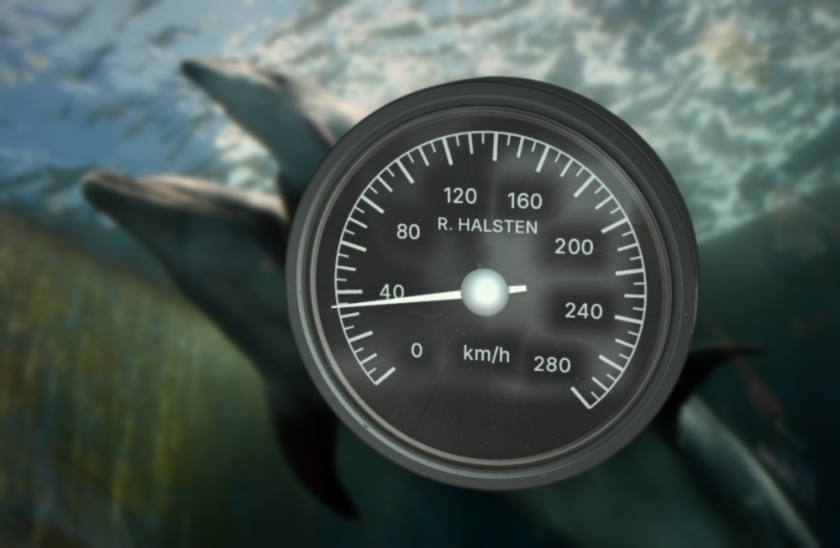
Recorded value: **35** km/h
